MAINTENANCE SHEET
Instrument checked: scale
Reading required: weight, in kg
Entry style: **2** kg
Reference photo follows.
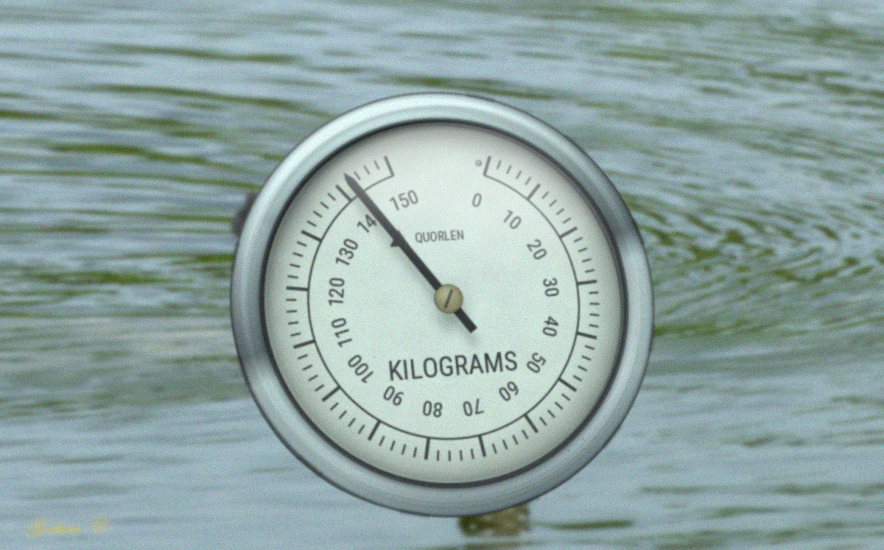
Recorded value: **142** kg
